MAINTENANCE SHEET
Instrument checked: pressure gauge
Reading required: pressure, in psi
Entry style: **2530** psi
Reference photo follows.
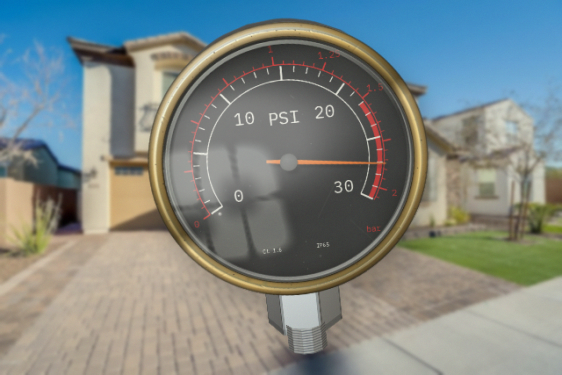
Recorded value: **27** psi
